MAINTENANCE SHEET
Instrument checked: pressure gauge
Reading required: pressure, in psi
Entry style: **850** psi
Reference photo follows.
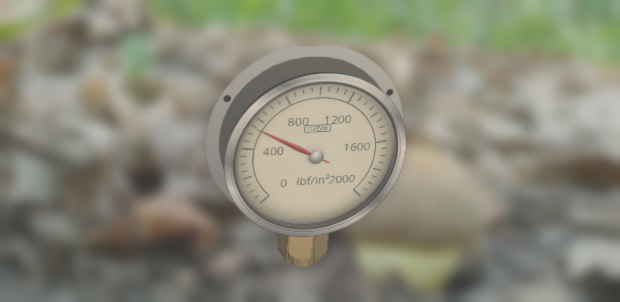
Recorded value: **550** psi
